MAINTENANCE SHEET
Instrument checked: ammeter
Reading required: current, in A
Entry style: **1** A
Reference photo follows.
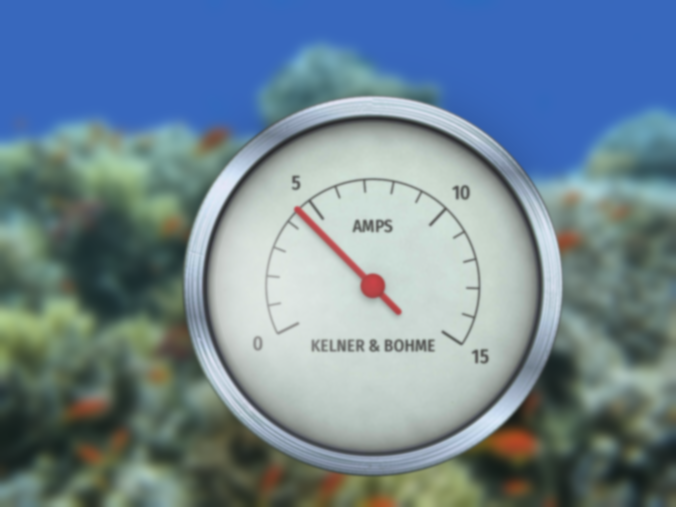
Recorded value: **4.5** A
